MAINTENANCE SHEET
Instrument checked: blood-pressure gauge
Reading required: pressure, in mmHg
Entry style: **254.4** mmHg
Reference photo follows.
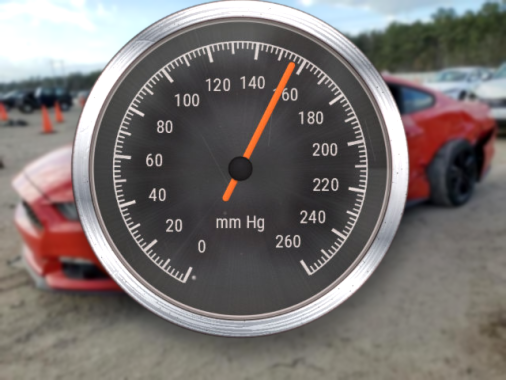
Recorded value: **156** mmHg
